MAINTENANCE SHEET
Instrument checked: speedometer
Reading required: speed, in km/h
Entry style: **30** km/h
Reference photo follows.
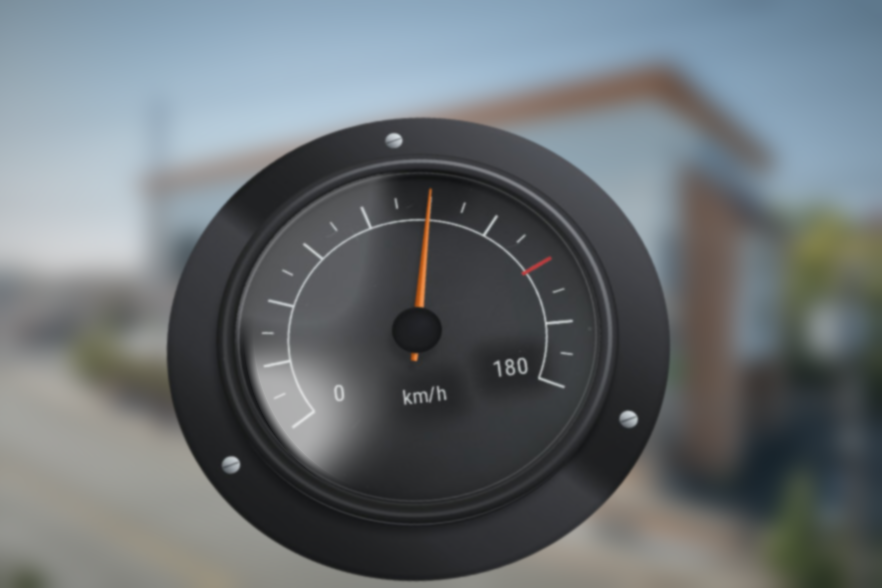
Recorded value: **100** km/h
